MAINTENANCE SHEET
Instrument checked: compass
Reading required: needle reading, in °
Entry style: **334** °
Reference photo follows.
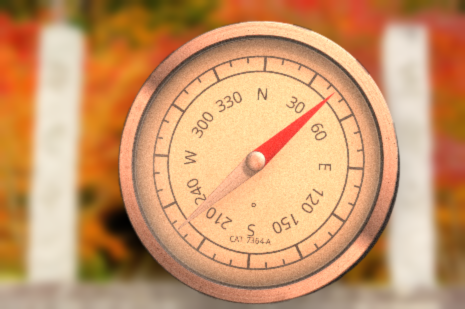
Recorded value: **45** °
